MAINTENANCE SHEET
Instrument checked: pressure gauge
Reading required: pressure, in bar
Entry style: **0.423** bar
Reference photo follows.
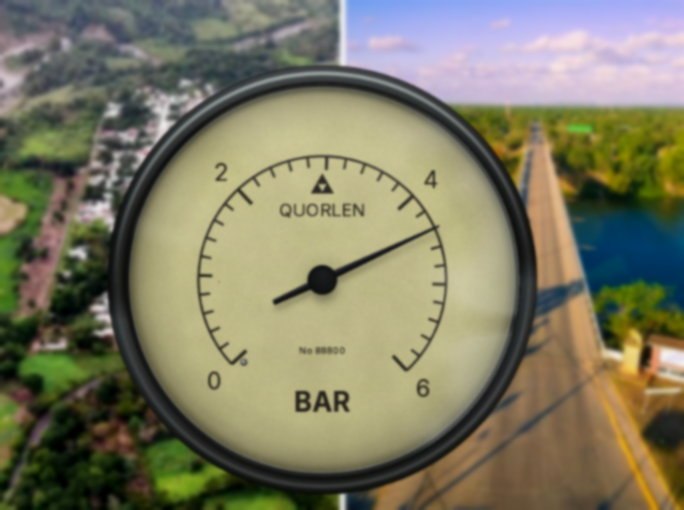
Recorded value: **4.4** bar
